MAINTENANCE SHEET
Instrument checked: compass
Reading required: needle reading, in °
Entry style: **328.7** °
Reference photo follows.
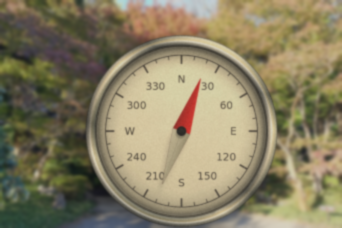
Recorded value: **20** °
